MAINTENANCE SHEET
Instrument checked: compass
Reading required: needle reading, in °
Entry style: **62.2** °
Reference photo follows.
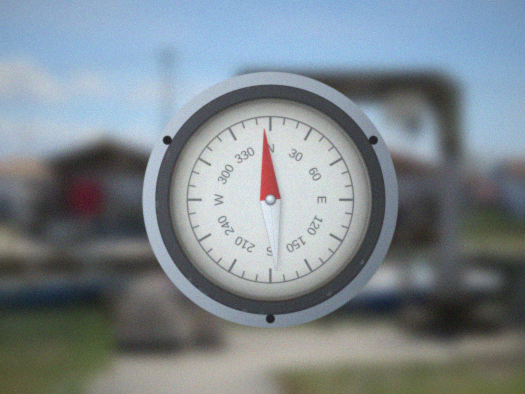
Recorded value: **355** °
